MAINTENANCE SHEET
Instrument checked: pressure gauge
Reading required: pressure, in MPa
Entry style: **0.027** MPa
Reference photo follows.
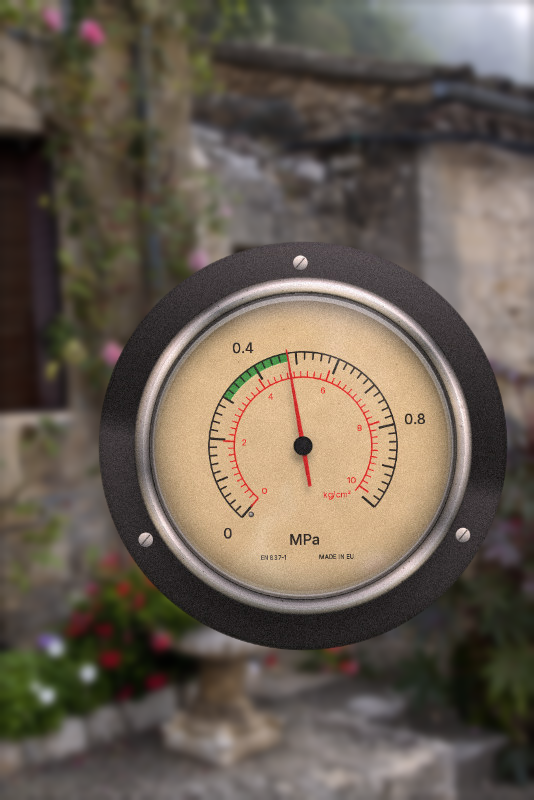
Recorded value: **0.48** MPa
